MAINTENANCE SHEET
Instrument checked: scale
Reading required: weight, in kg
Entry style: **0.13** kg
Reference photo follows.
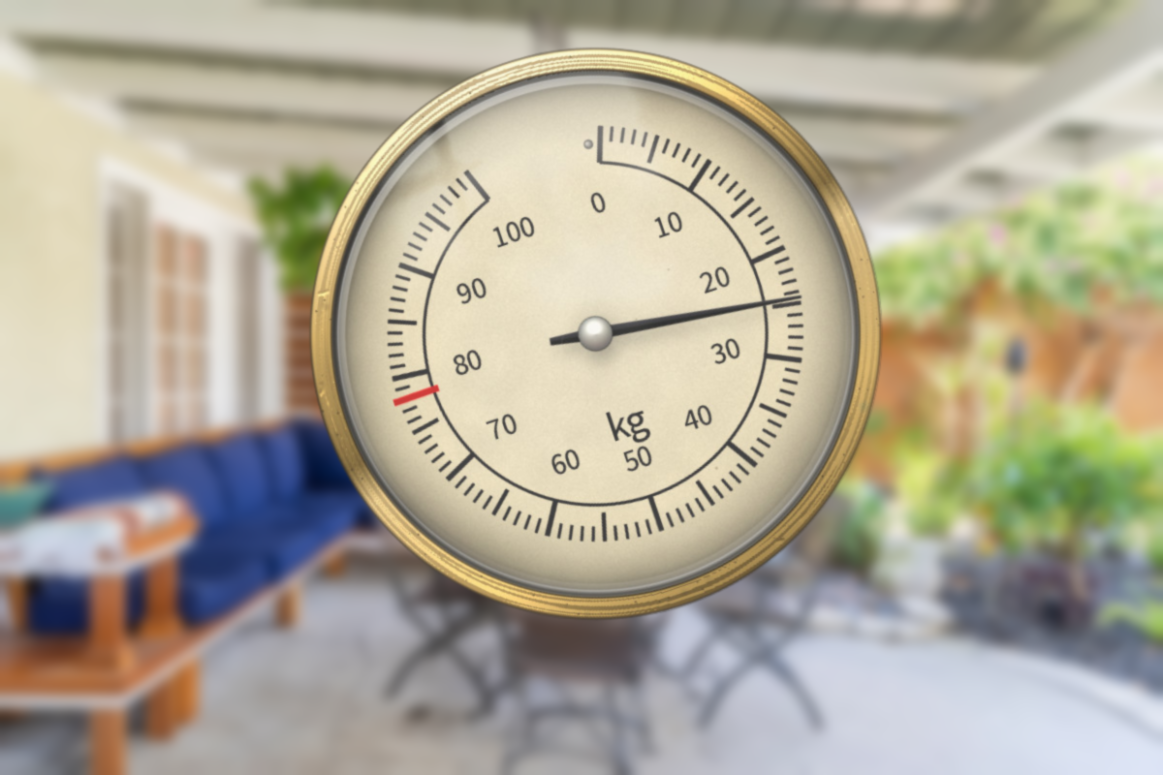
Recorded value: **24.5** kg
